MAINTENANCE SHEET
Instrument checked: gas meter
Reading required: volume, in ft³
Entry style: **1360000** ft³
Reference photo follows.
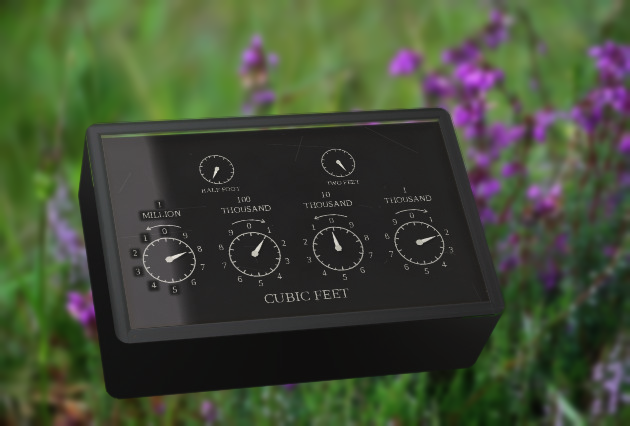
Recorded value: **810200** ft³
